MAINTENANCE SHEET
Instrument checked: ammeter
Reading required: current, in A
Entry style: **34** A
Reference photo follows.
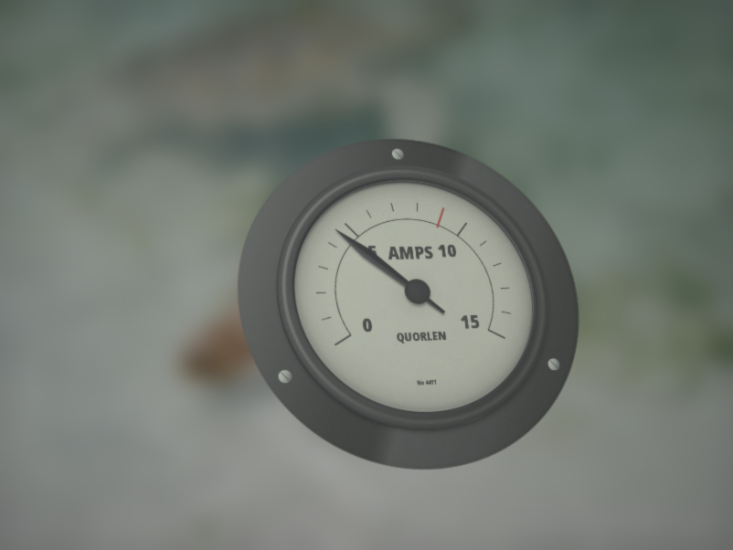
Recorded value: **4.5** A
